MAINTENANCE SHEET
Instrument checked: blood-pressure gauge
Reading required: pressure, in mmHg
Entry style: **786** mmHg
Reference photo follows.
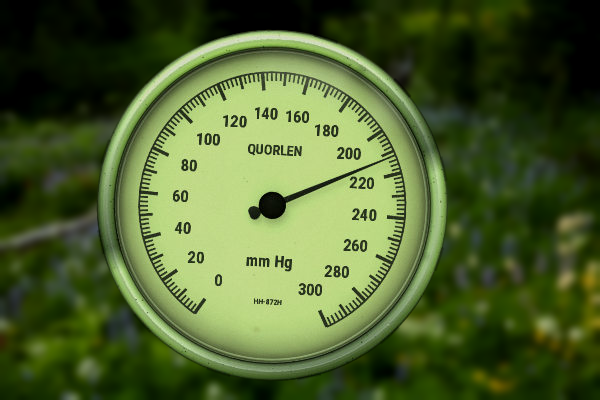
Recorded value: **212** mmHg
